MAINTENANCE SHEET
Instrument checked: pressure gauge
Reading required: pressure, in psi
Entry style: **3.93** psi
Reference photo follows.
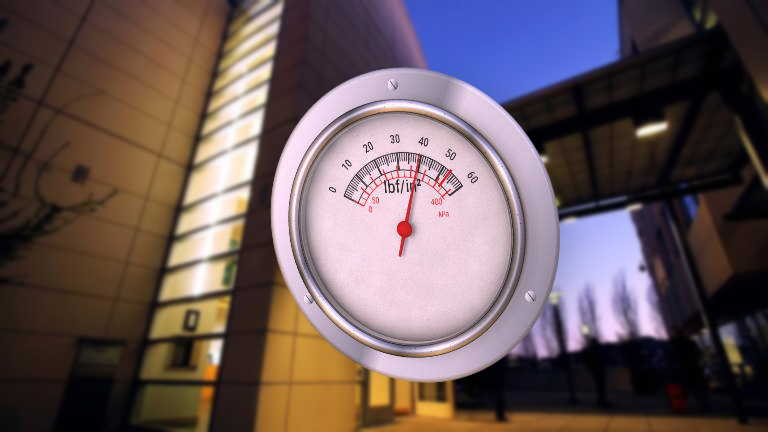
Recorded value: **40** psi
